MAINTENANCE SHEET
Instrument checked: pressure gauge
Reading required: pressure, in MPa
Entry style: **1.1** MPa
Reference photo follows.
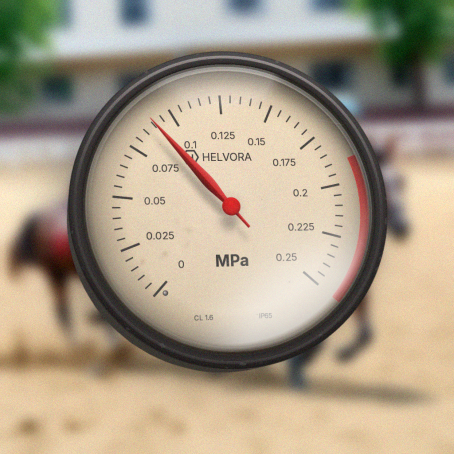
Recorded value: **0.09** MPa
